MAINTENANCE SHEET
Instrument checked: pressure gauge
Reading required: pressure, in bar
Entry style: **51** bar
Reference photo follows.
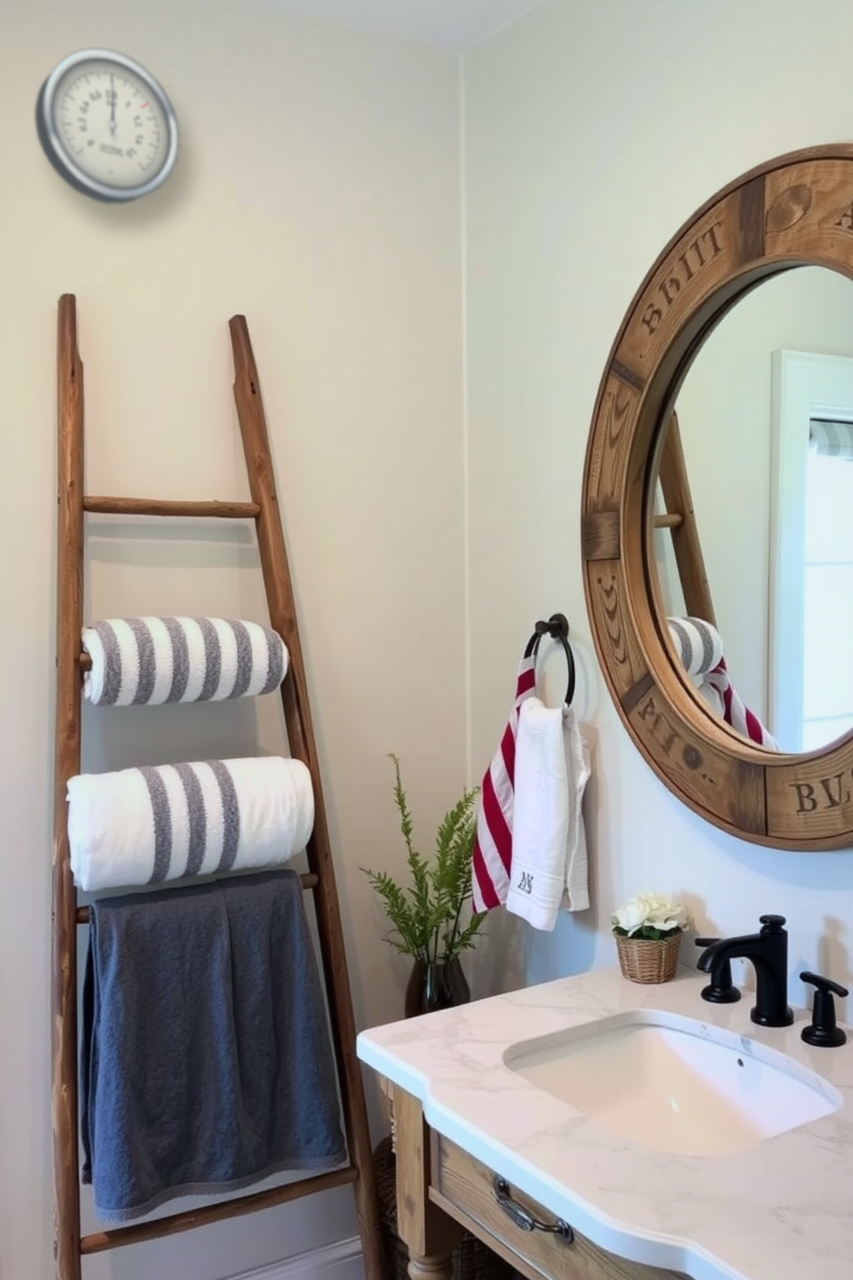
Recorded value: **0.8** bar
